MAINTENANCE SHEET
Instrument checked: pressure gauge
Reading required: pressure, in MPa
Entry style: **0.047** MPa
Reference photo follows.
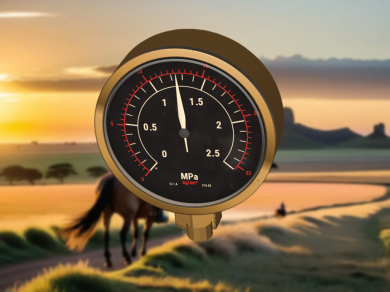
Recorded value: **1.25** MPa
